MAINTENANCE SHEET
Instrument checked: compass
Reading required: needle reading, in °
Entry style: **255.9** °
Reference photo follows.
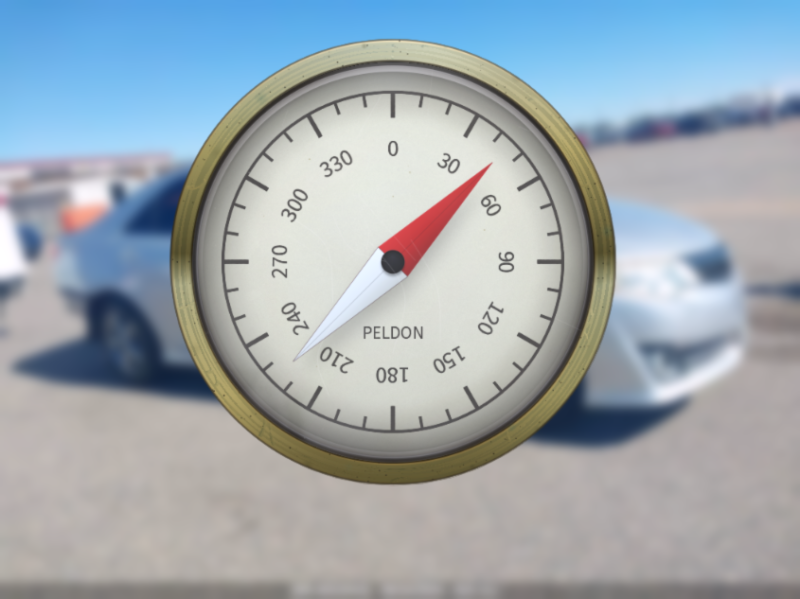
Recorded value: **45** °
